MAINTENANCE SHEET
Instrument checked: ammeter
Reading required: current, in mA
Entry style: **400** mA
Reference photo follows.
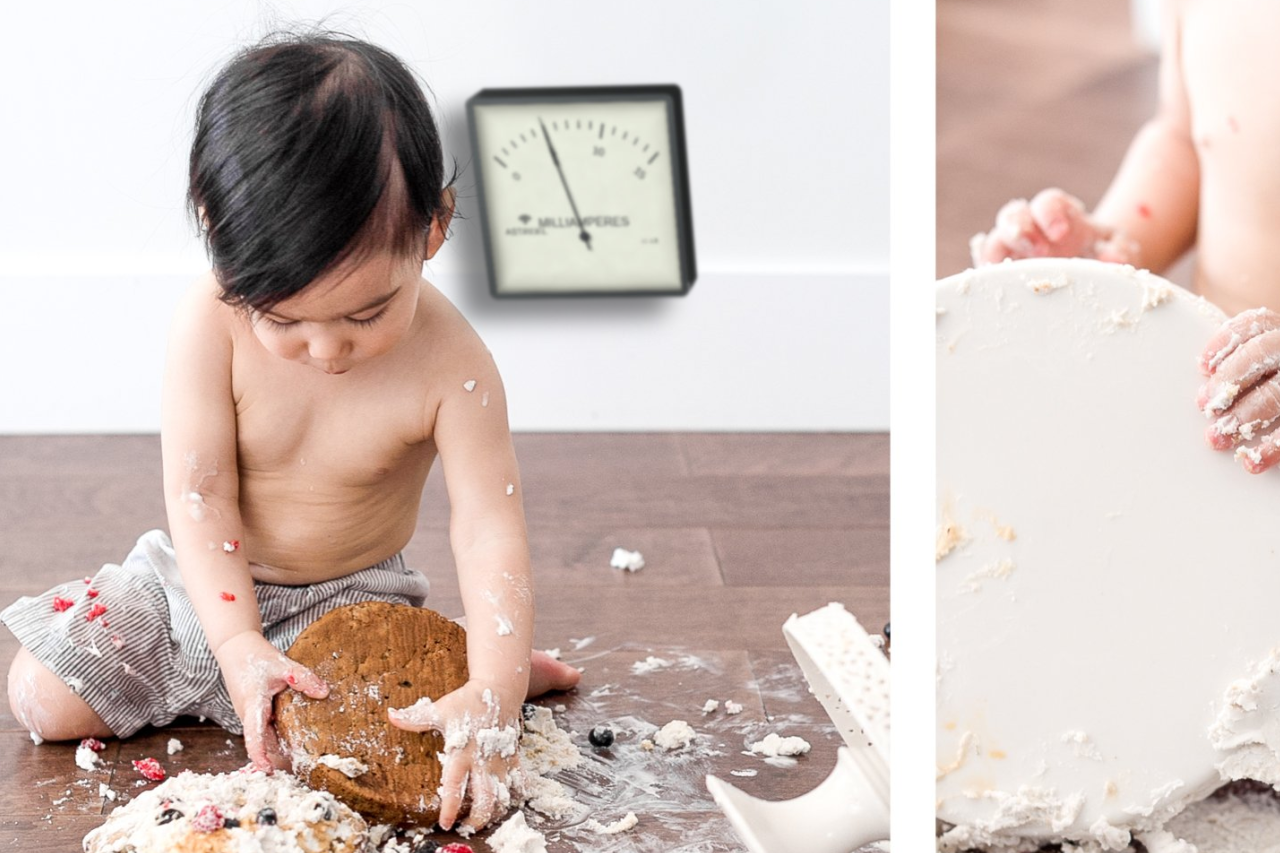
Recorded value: **5** mA
